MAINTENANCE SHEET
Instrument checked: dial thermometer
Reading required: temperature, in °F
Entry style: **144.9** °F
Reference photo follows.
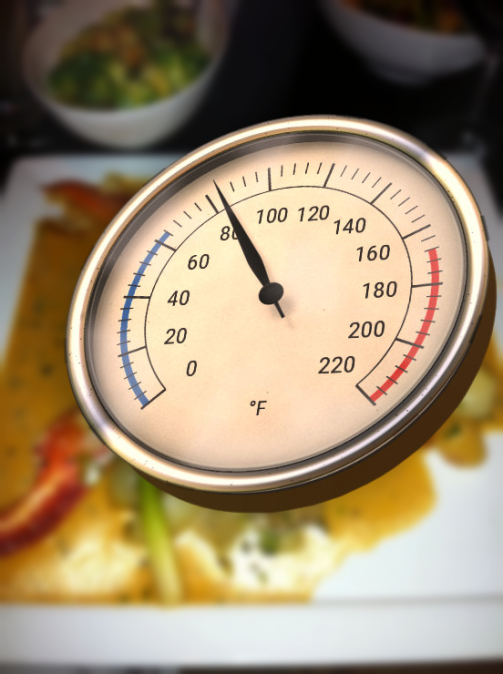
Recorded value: **84** °F
